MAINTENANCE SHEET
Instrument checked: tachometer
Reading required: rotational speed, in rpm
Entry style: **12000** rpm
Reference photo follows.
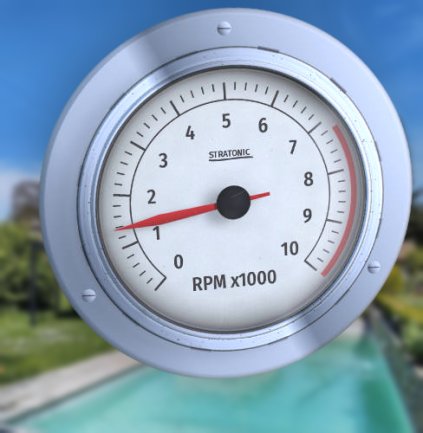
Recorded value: **1400** rpm
